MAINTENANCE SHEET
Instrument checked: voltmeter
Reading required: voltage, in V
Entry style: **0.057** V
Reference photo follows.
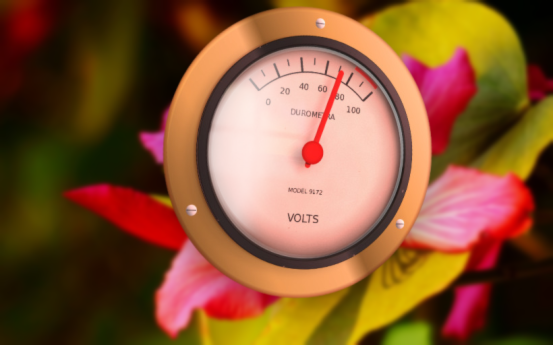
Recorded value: **70** V
